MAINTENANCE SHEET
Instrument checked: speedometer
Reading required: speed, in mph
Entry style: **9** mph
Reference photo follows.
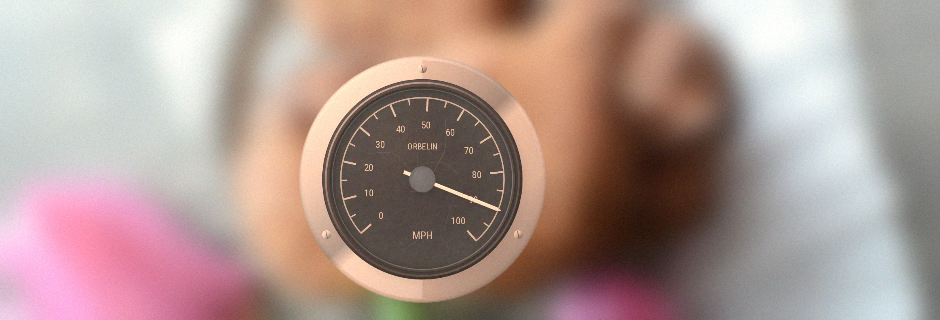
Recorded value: **90** mph
